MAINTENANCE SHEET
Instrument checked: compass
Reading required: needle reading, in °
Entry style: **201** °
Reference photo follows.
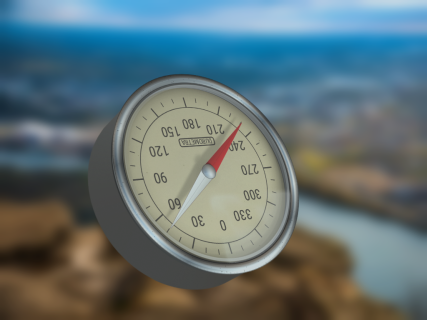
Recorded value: **230** °
